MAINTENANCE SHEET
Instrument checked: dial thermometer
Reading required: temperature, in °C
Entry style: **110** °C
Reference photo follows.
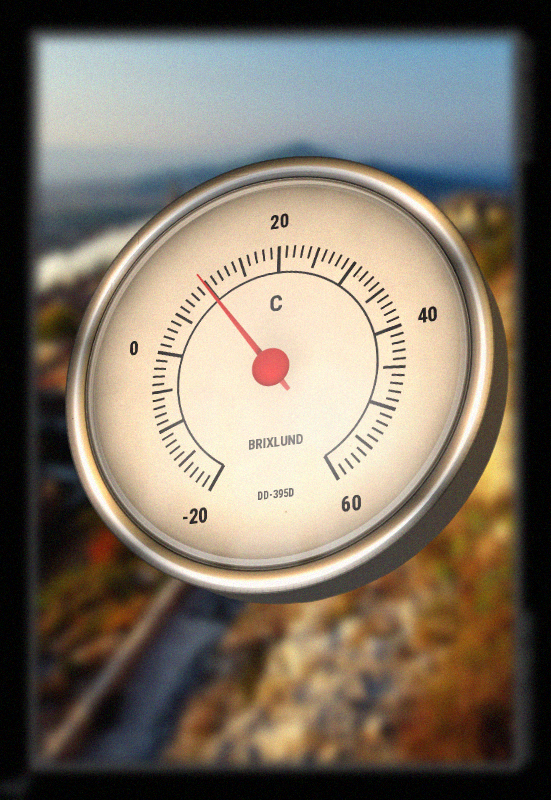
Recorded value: **10** °C
